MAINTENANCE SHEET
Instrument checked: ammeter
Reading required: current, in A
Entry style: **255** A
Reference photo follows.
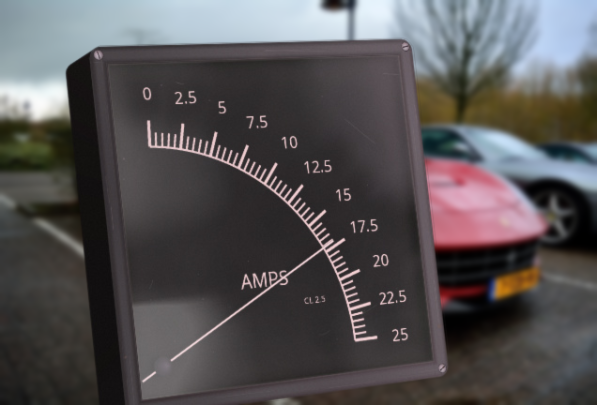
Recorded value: **17** A
